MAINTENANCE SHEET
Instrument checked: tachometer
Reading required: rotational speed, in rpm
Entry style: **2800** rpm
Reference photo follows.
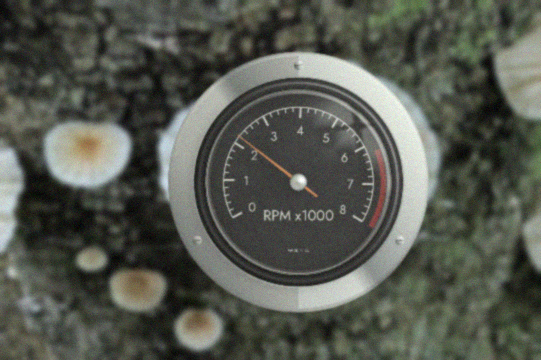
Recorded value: **2200** rpm
